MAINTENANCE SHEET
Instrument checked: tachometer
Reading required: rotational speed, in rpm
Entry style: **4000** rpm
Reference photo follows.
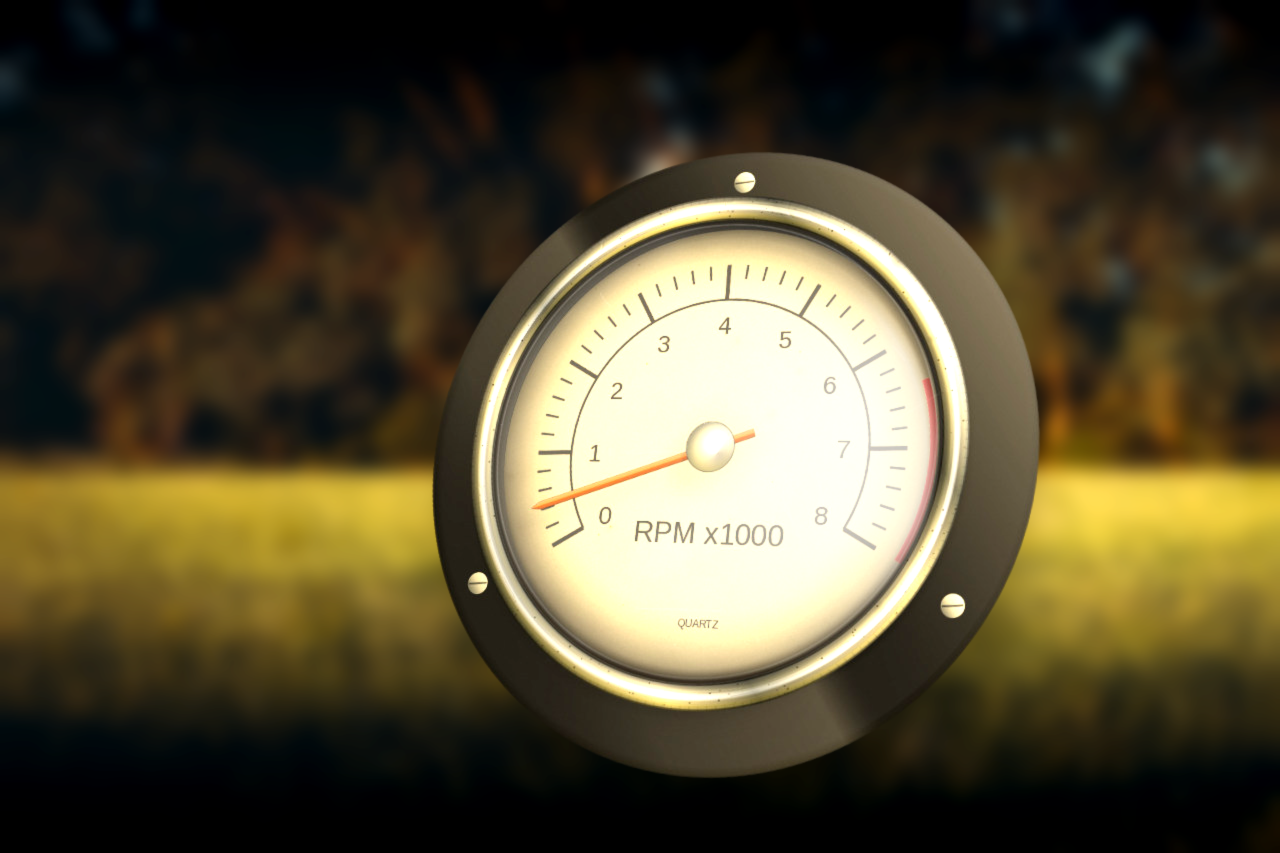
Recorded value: **400** rpm
